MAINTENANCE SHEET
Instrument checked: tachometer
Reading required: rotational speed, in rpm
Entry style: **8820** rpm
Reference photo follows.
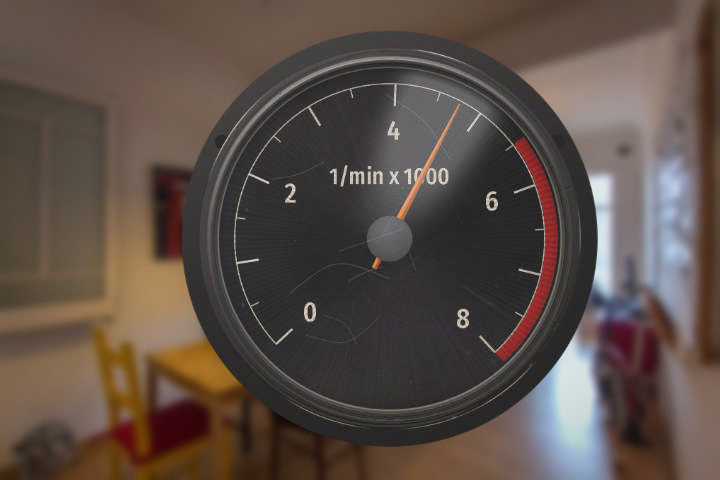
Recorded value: **4750** rpm
